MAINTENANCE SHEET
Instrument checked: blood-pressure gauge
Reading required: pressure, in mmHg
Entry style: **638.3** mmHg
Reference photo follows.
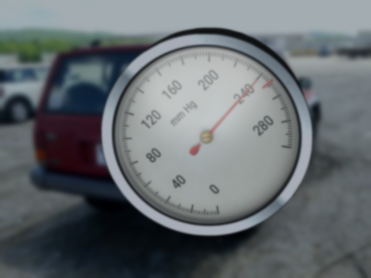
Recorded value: **240** mmHg
